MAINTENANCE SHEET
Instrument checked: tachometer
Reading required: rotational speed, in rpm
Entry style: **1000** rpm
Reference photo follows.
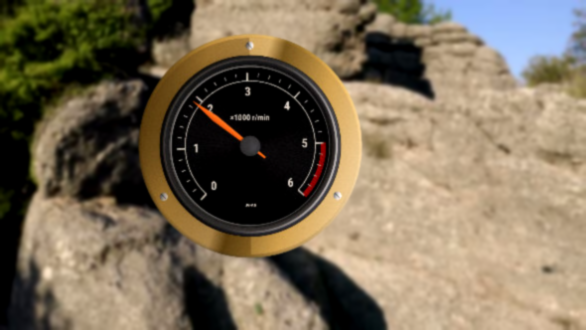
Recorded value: **1900** rpm
